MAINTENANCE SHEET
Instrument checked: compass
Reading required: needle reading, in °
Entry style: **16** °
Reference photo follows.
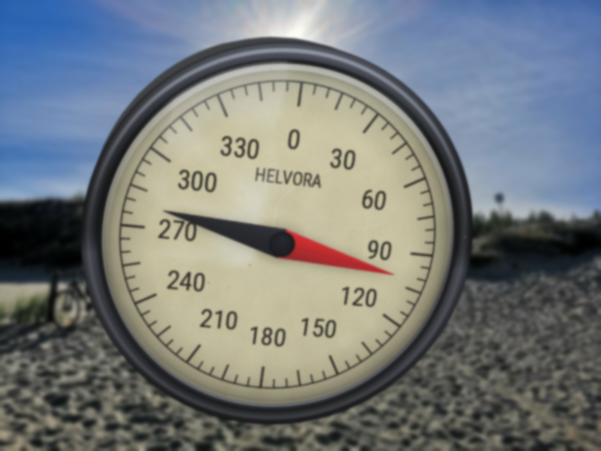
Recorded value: **100** °
